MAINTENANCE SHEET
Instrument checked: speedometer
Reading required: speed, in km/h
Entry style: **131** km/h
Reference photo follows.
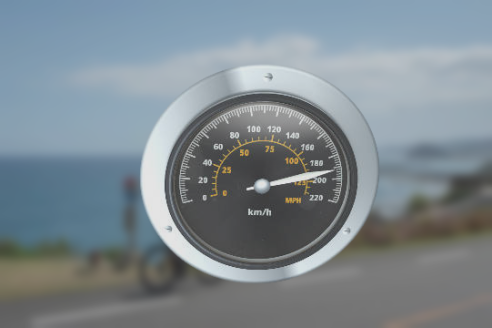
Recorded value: **190** km/h
